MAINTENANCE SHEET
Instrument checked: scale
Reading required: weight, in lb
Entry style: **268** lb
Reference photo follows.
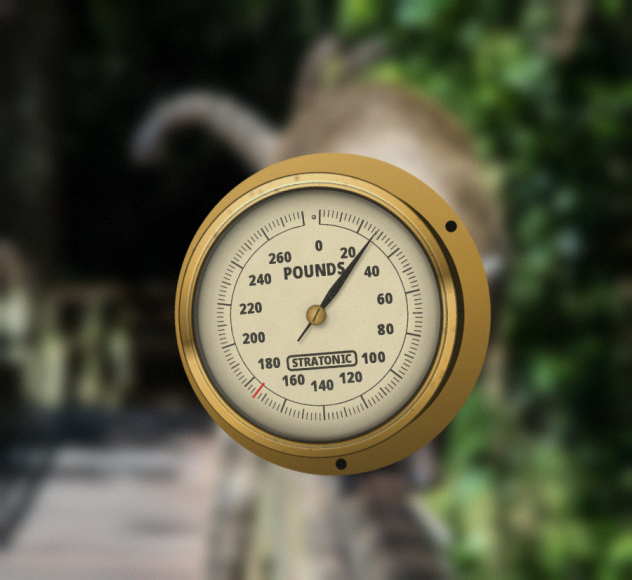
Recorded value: **28** lb
